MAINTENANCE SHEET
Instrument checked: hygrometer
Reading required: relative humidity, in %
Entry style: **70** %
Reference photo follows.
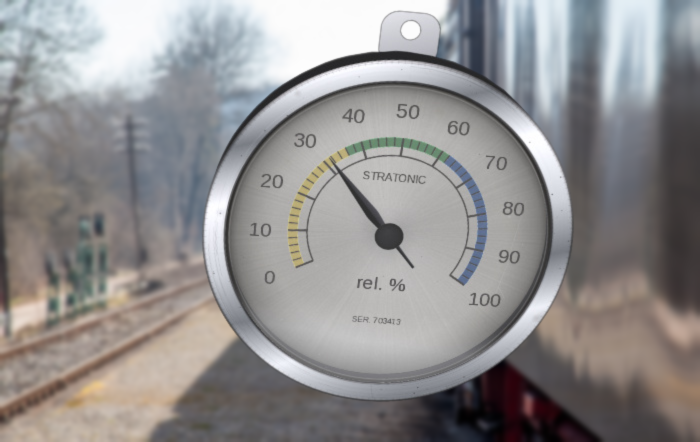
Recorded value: **32** %
